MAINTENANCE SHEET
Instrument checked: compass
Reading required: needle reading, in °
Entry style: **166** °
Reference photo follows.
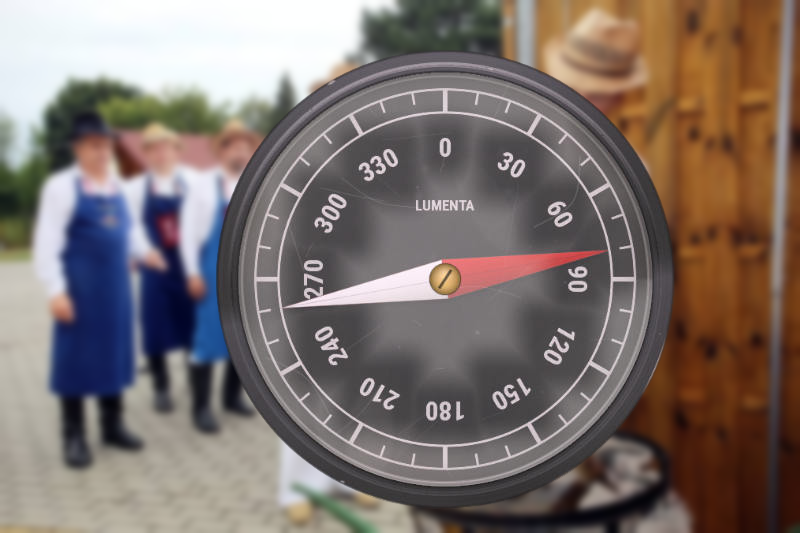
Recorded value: **80** °
